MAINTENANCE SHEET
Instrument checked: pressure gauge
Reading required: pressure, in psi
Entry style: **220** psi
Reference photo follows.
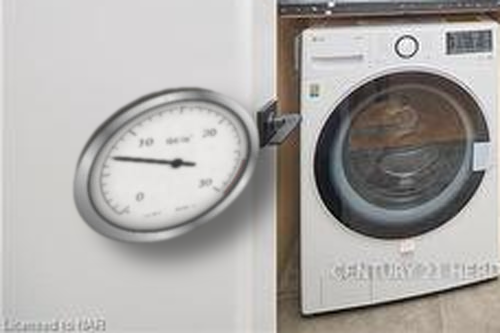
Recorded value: **7** psi
